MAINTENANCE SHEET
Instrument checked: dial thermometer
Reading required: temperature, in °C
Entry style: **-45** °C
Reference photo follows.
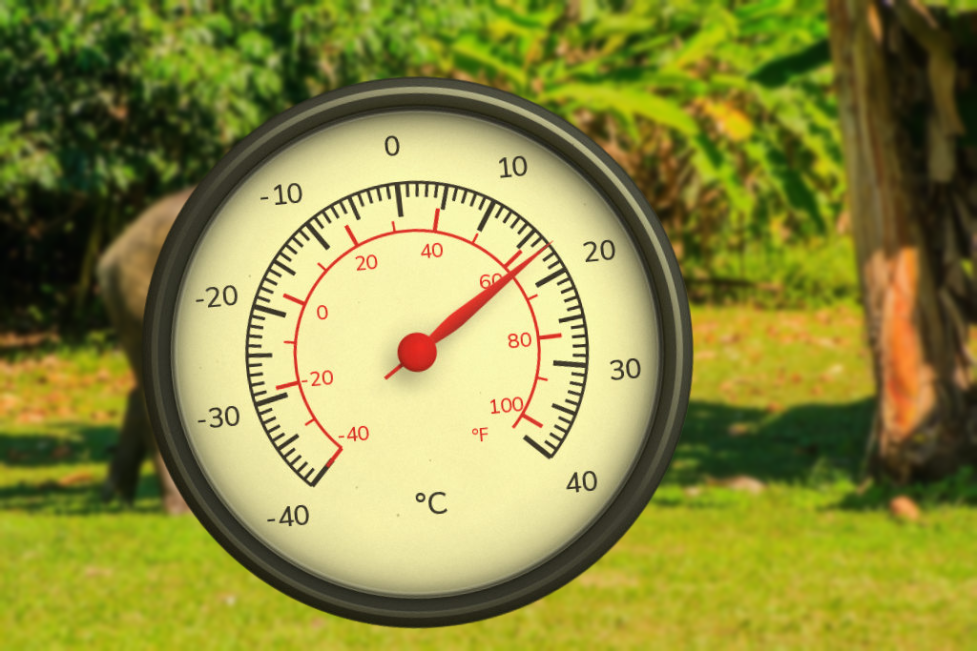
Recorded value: **17** °C
